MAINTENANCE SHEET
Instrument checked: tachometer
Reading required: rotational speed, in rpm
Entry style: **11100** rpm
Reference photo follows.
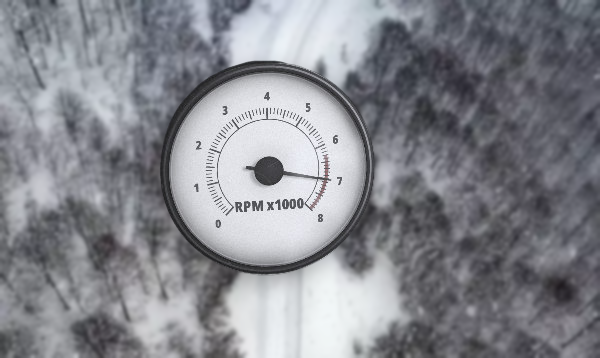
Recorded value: **7000** rpm
